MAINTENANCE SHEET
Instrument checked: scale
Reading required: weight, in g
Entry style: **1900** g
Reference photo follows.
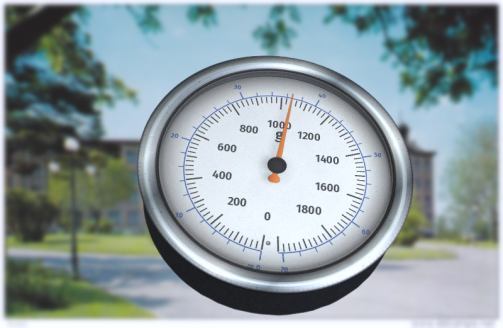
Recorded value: **1040** g
